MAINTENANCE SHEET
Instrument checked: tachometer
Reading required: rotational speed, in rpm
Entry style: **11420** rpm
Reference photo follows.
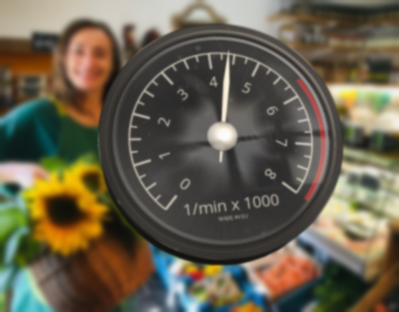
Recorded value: **4375** rpm
